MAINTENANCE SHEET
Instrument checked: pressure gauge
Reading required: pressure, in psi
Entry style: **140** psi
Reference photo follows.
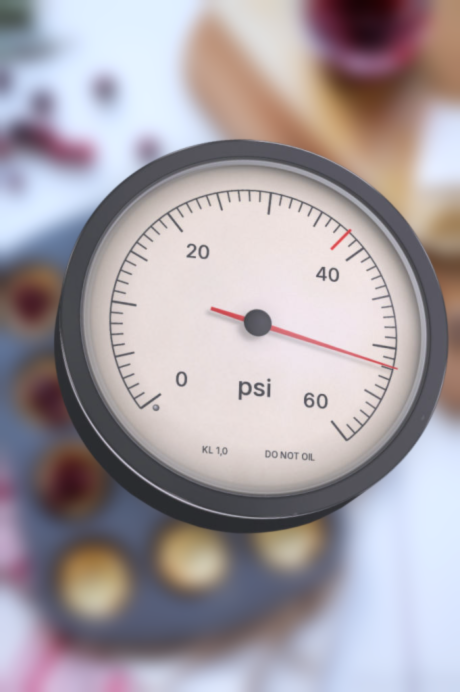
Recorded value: **52** psi
